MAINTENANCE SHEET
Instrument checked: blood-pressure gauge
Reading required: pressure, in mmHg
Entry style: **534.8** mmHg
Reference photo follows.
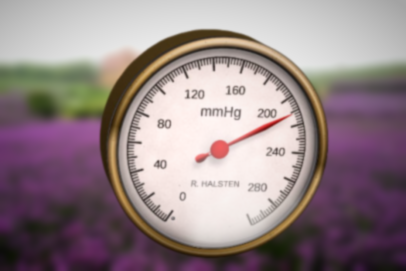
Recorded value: **210** mmHg
